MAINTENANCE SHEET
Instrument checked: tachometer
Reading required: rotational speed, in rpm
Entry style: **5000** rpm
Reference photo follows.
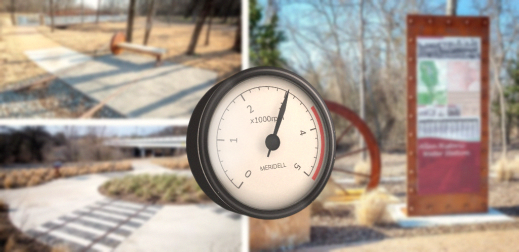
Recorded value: **3000** rpm
